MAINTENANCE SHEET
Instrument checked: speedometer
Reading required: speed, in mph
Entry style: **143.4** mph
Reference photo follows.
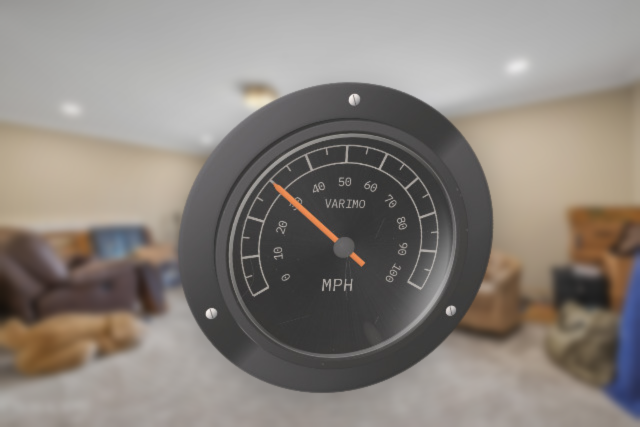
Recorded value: **30** mph
